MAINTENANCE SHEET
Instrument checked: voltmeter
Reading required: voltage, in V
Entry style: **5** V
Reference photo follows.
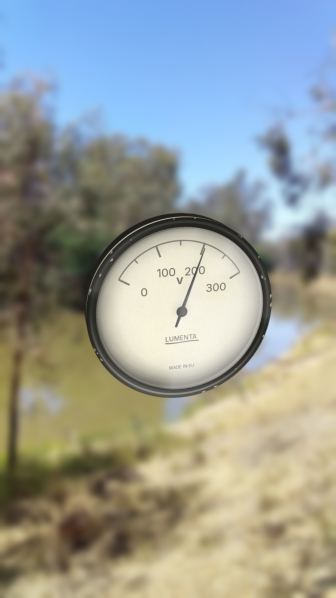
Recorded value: **200** V
